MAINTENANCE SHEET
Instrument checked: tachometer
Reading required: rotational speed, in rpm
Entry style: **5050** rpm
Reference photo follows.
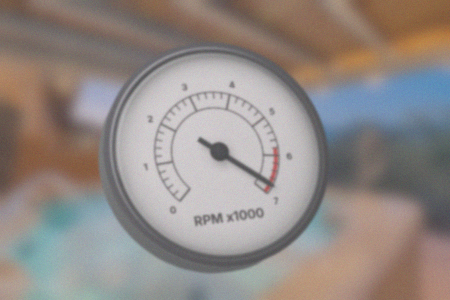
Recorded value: **6800** rpm
